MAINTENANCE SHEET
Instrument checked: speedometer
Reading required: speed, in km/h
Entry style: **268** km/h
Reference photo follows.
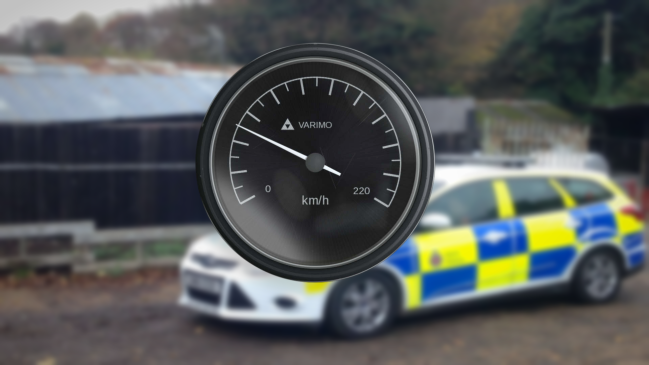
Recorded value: **50** km/h
